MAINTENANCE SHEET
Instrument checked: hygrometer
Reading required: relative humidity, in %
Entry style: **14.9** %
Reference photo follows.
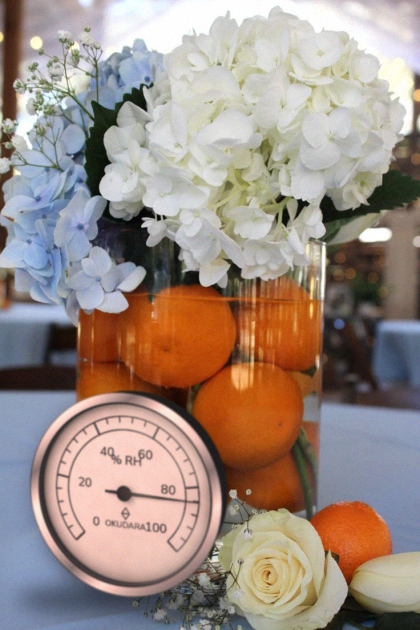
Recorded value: **84** %
